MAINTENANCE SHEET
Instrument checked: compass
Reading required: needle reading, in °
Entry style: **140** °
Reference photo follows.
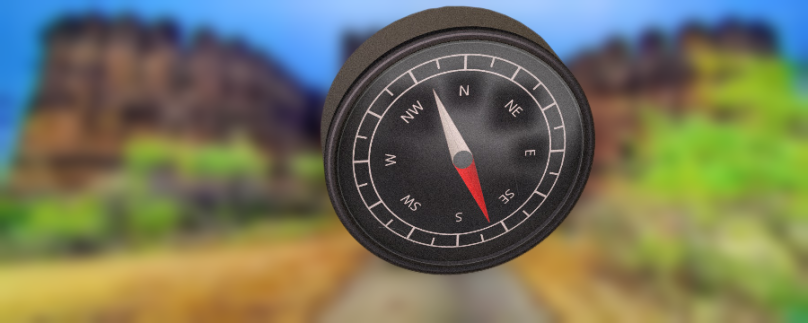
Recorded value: **157.5** °
